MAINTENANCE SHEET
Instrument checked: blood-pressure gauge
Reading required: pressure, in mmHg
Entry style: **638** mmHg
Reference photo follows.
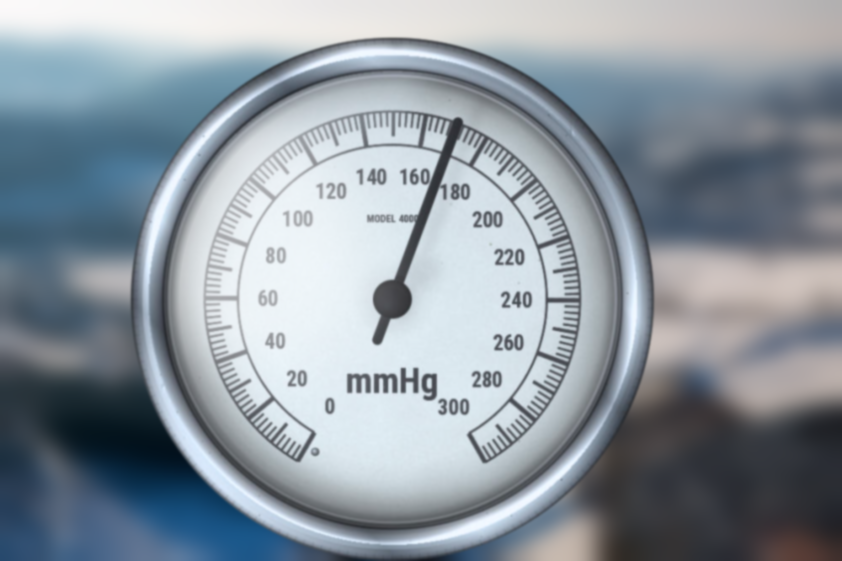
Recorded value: **170** mmHg
